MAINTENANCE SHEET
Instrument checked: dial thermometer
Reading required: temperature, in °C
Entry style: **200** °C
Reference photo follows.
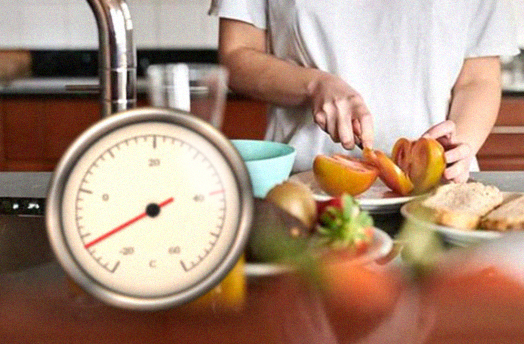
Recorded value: **-12** °C
